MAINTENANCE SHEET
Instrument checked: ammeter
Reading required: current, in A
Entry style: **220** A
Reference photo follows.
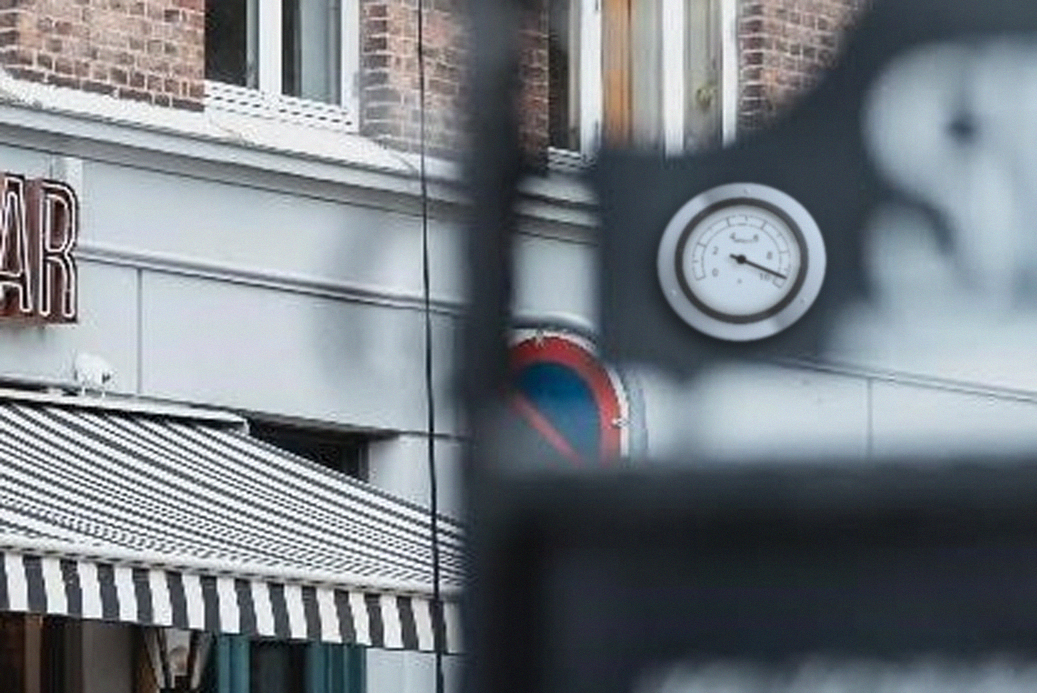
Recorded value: **9.5** A
